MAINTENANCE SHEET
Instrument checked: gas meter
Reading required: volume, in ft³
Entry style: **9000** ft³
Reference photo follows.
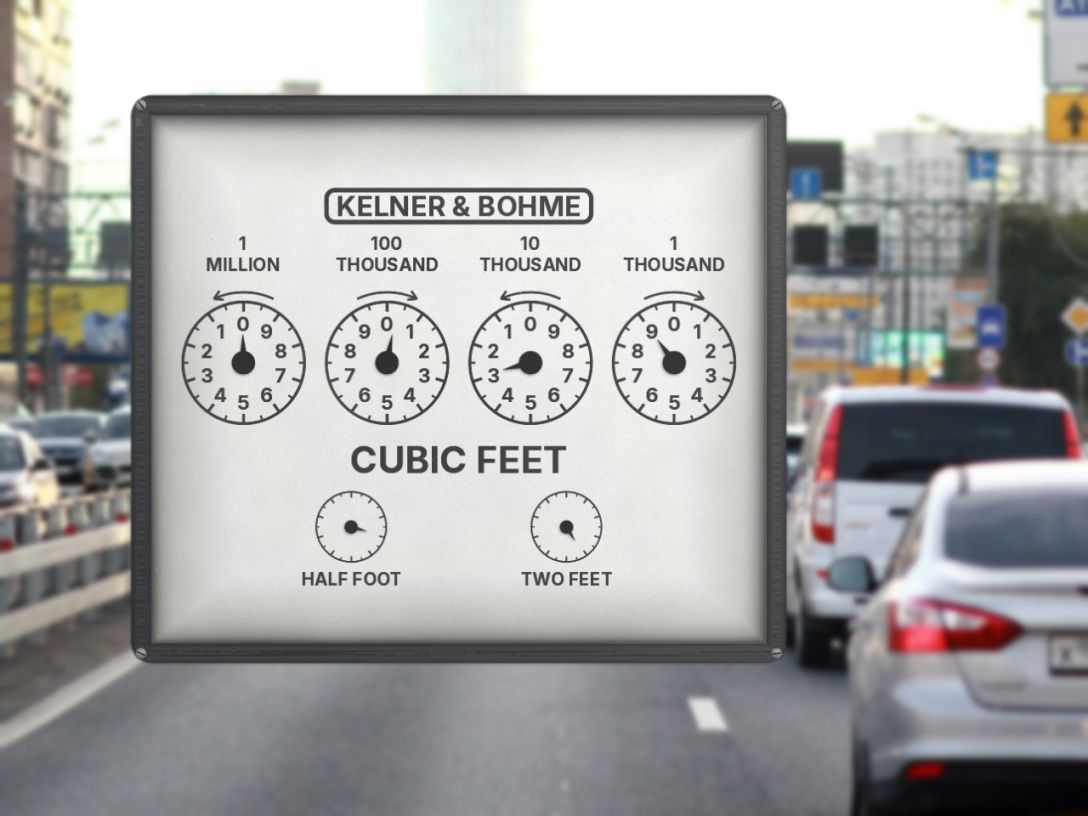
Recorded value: **2900** ft³
